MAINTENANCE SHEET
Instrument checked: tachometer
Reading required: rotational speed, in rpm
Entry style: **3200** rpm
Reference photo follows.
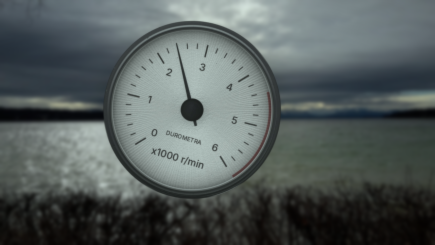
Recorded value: **2400** rpm
